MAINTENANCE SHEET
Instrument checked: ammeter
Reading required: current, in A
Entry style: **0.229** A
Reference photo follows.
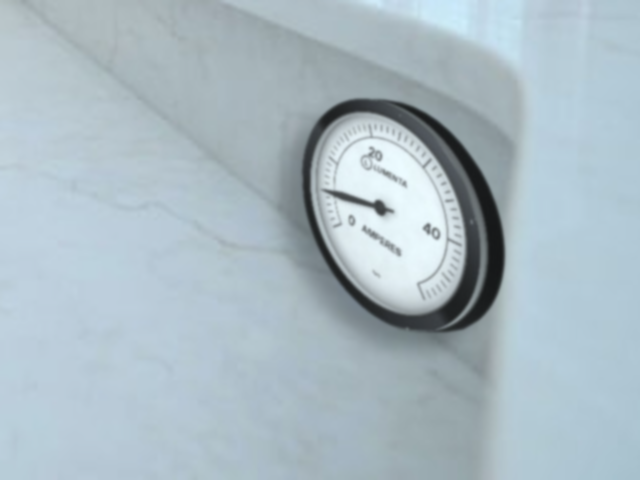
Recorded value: **5** A
